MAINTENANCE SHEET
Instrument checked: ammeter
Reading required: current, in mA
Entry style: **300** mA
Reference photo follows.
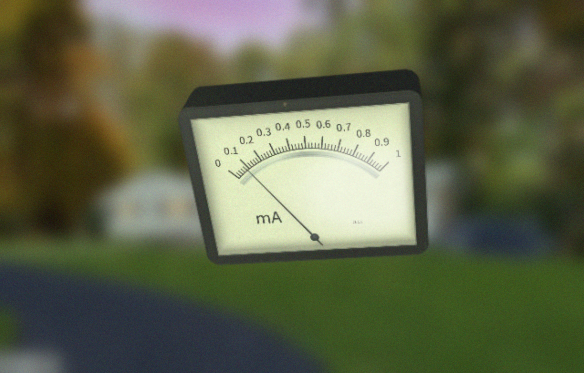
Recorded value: **0.1** mA
